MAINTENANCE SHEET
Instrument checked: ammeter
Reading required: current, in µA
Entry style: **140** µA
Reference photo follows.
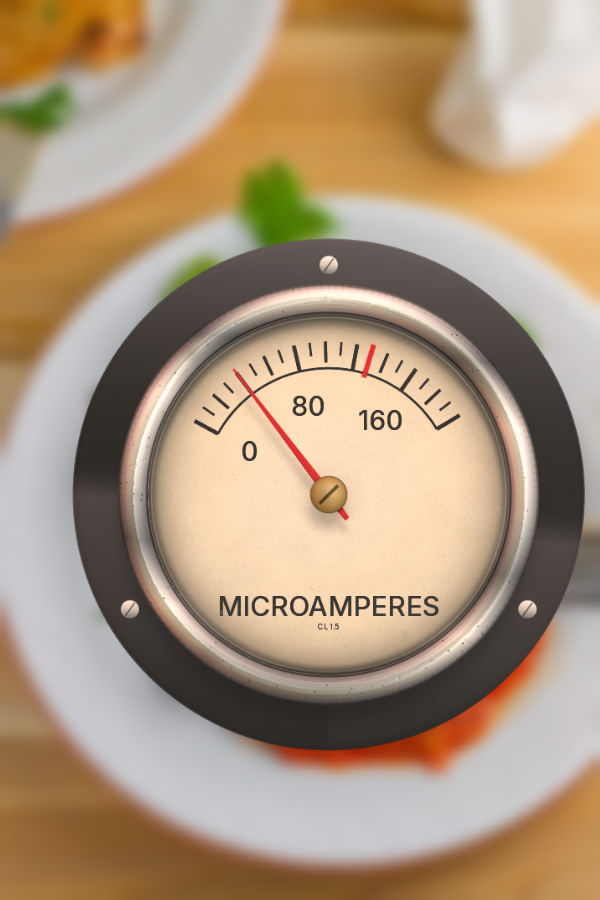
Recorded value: **40** µA
